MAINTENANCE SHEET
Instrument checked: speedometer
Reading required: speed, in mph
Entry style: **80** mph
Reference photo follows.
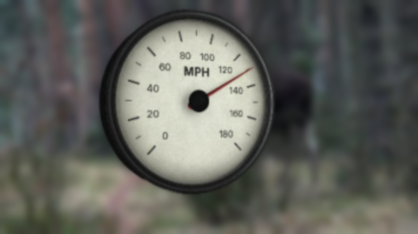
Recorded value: **130** mph
